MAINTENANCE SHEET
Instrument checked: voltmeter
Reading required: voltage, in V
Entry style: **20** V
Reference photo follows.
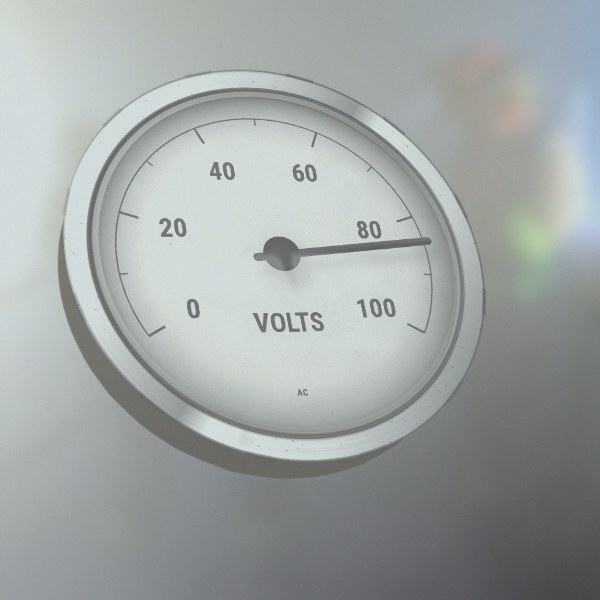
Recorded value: **85** V
